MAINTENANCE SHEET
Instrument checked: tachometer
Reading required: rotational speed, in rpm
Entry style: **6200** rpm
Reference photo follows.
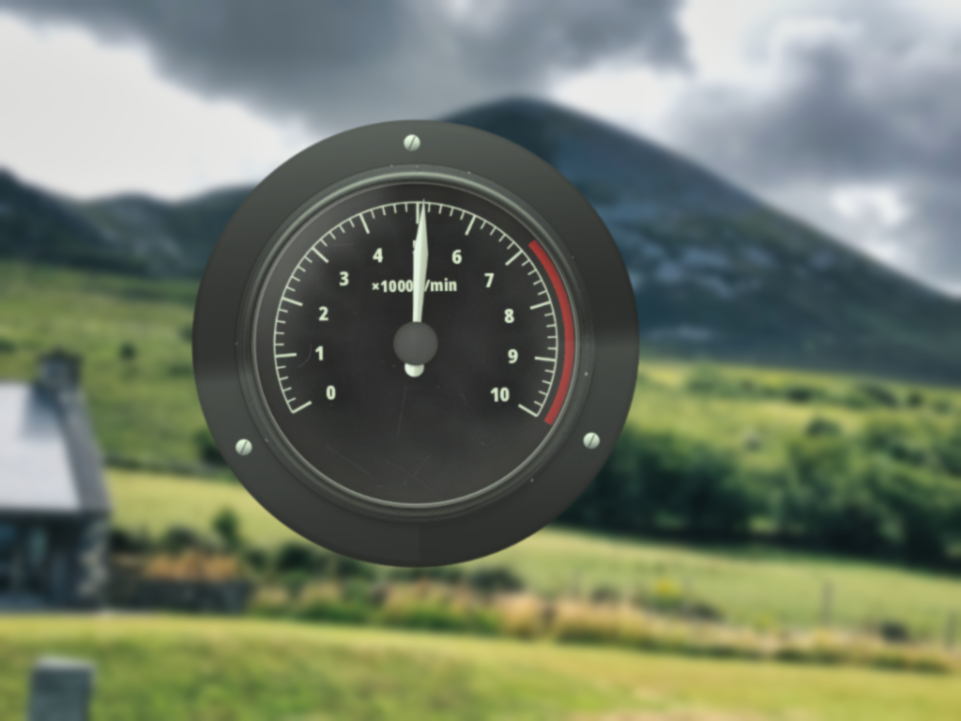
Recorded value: **5100** rpm
